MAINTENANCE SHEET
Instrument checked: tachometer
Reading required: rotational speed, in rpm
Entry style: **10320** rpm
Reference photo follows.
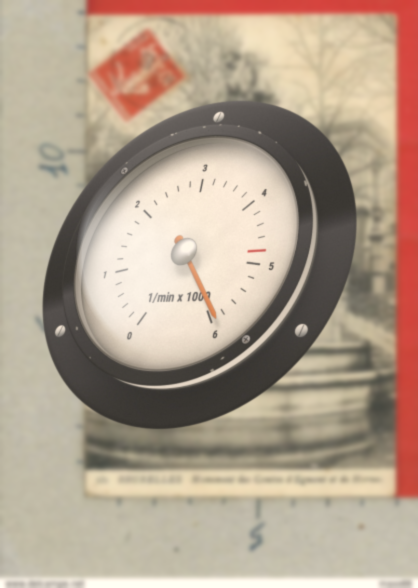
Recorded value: **5900** rpm
